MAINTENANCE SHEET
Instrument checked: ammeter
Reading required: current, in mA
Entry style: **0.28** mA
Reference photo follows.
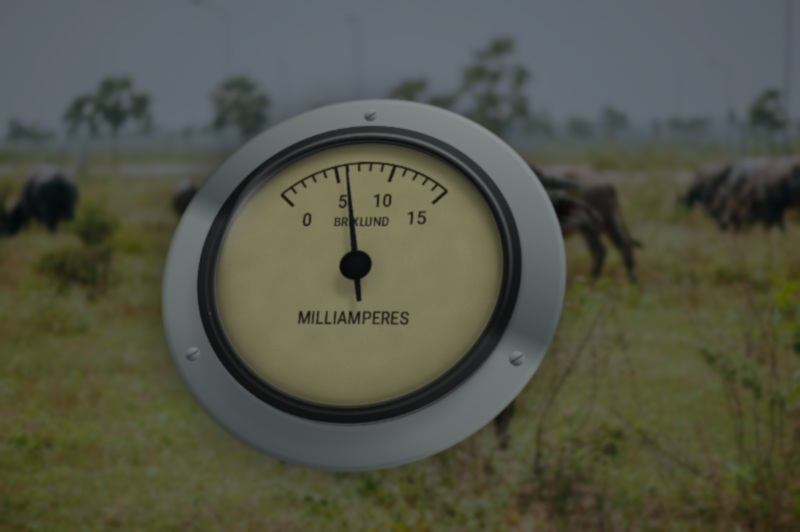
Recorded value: **6** mA
